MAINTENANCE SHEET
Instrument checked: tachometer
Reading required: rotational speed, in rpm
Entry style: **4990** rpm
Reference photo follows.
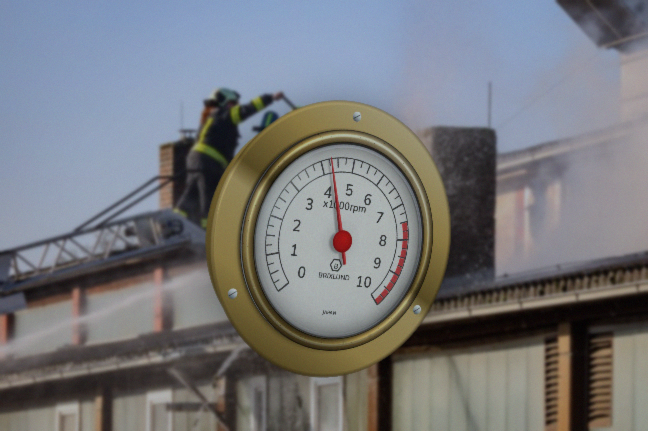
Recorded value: **4250** rpm
